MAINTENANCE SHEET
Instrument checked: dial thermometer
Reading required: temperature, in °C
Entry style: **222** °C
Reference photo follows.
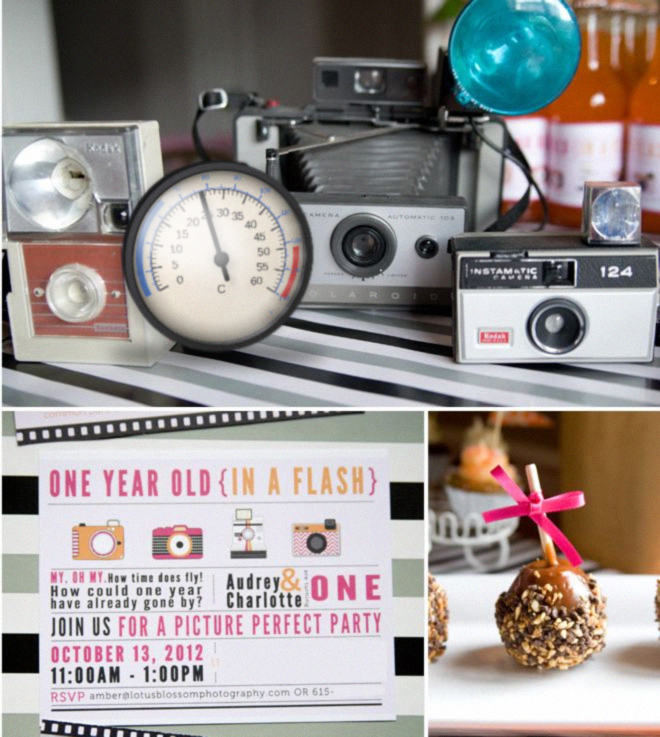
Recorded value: **25** °C
